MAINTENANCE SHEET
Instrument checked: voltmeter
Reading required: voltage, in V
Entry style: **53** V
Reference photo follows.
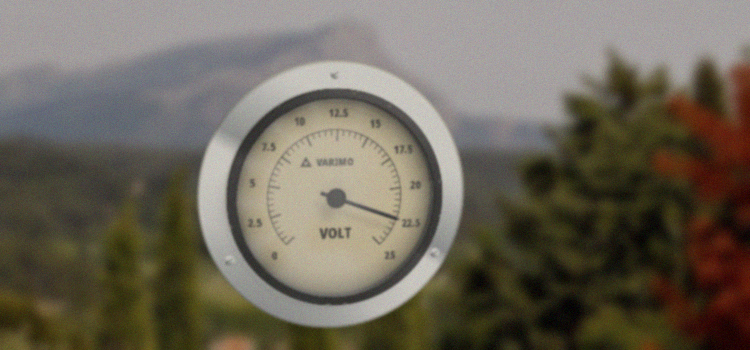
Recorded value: **22.5** V
